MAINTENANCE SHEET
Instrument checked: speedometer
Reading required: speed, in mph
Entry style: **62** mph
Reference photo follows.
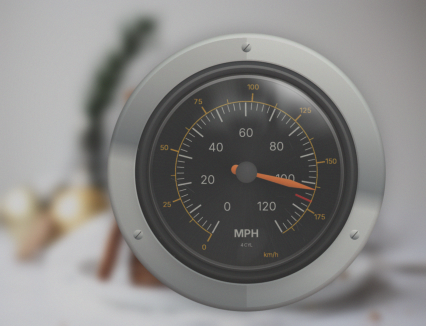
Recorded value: **102** mph
